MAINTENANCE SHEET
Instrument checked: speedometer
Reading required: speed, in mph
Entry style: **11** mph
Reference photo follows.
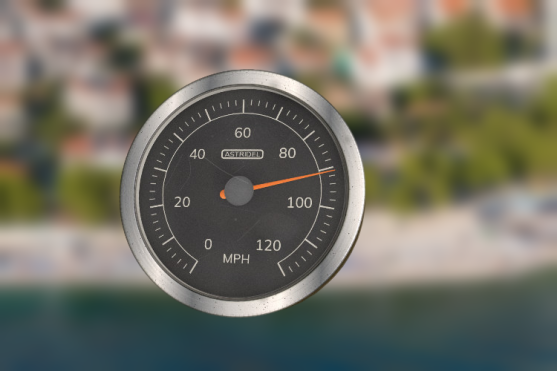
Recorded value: **91** mph
